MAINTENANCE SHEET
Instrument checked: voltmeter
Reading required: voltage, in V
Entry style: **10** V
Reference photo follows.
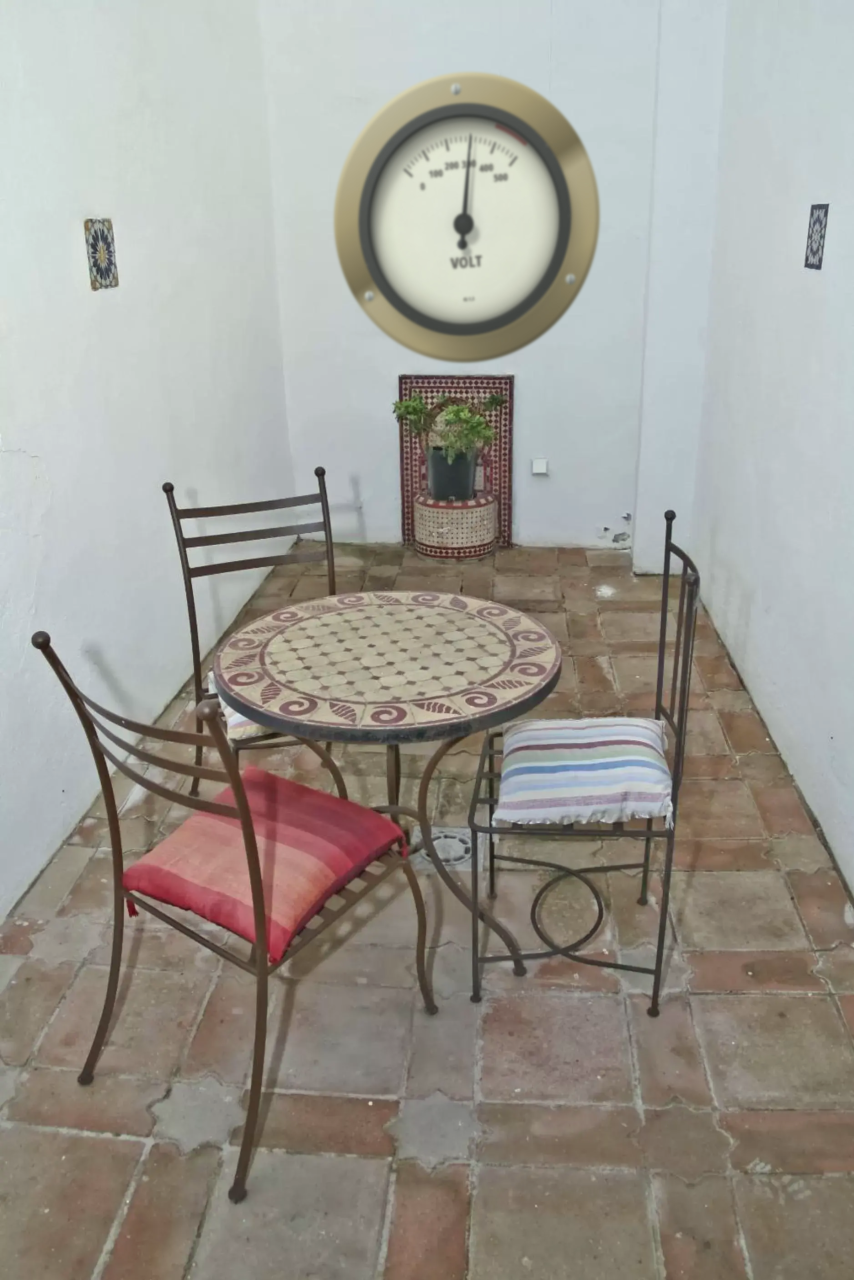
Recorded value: **300** V
